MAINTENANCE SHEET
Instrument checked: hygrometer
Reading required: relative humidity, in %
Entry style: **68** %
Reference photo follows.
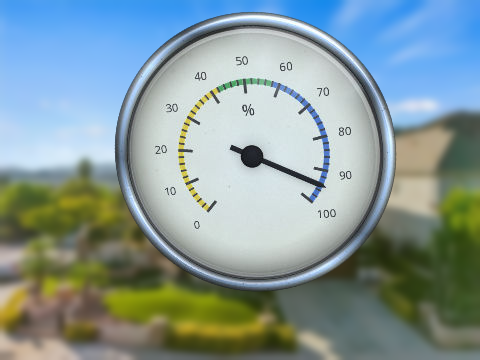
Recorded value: **94** %
